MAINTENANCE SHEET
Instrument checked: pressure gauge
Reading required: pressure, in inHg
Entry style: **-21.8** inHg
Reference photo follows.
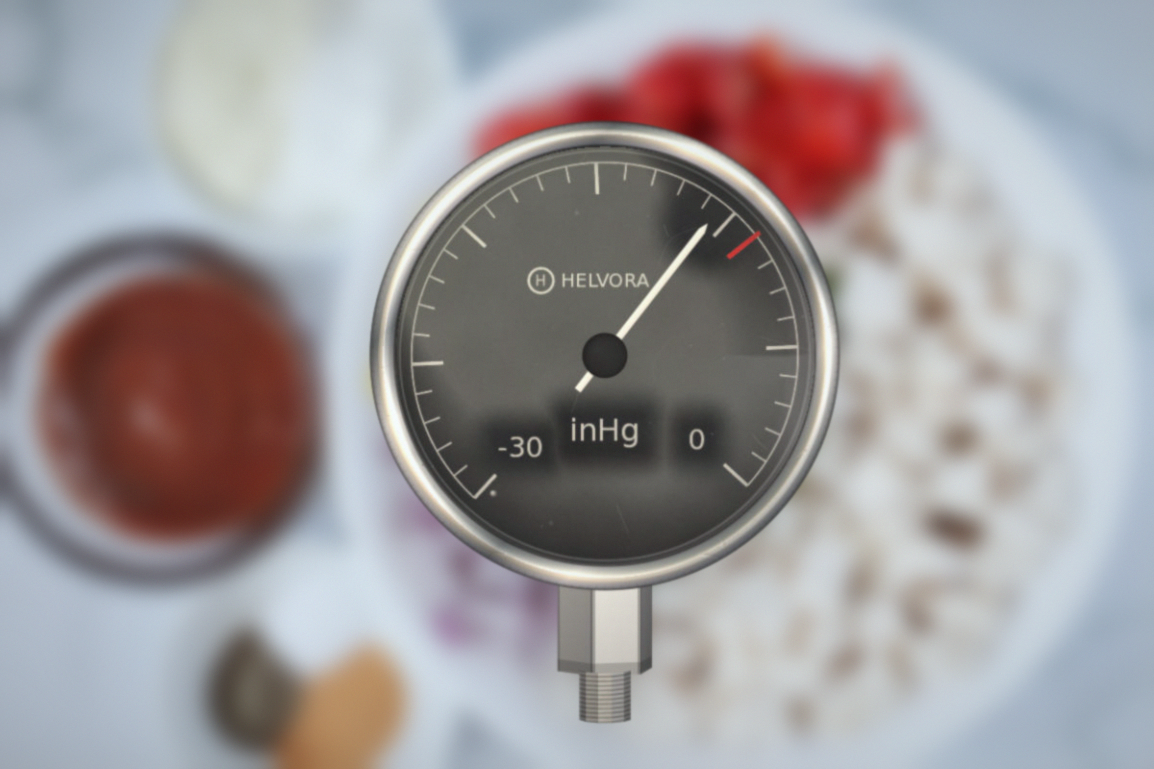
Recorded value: **-10.5** inHg
